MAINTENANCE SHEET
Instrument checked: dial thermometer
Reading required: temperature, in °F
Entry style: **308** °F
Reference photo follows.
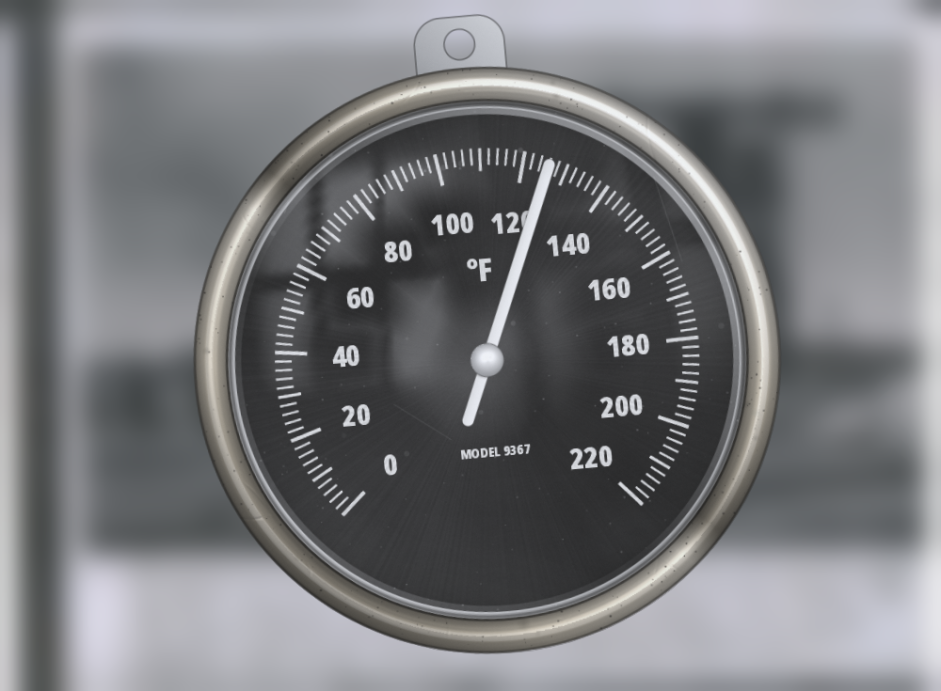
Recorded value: **126** °F
